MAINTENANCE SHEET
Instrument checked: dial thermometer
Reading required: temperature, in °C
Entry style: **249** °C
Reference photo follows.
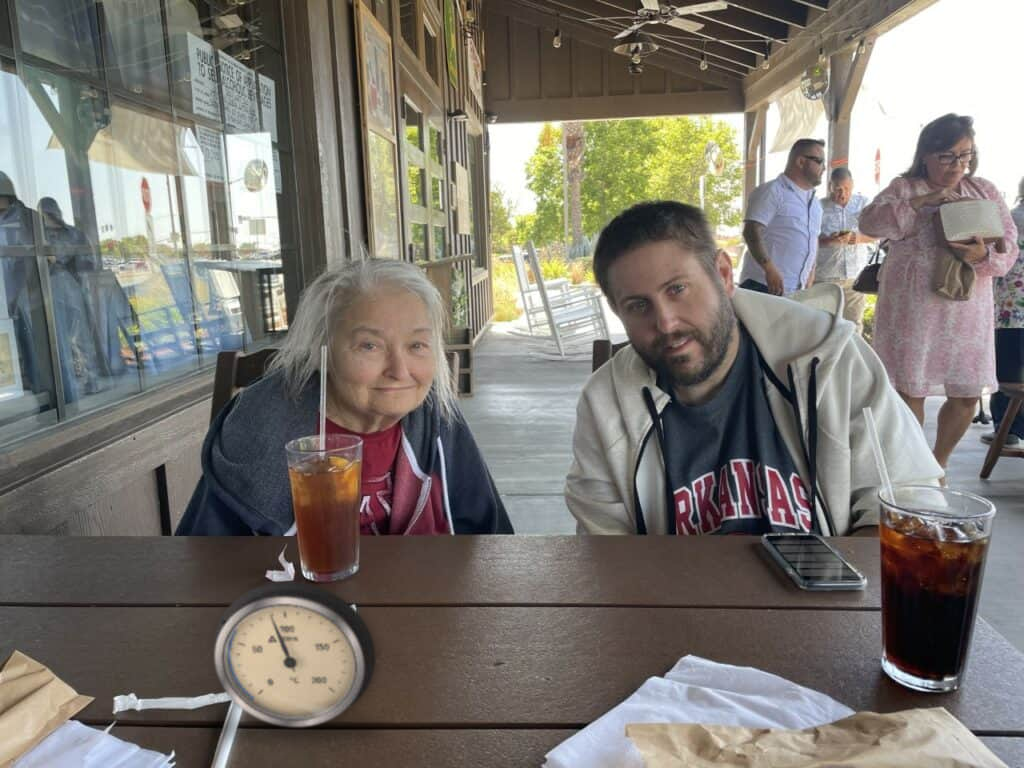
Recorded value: **90** °C
